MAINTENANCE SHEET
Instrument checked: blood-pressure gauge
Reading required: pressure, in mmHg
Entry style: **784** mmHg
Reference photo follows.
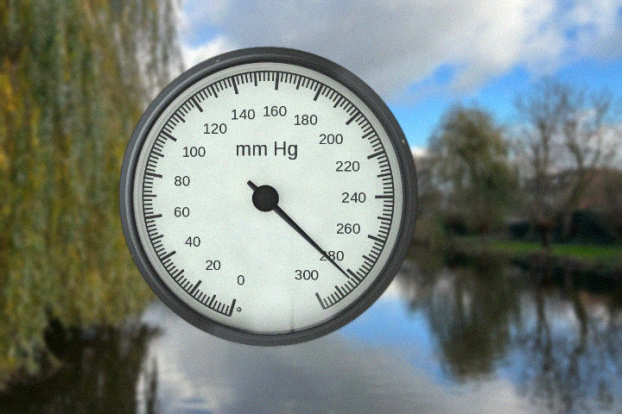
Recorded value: **282** mmHg
